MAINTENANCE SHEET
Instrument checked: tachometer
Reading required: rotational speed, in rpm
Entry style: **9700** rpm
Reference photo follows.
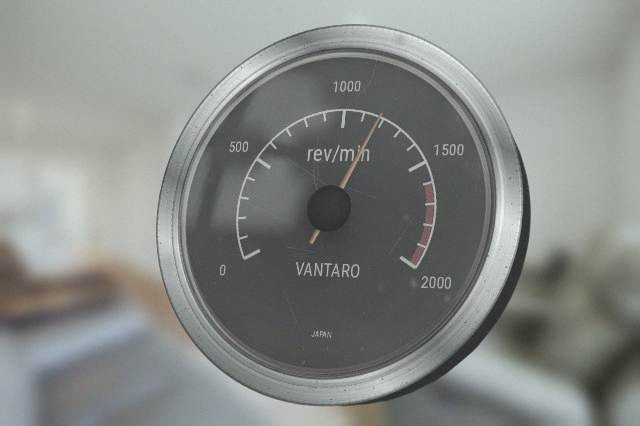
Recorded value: **1200** rpm
